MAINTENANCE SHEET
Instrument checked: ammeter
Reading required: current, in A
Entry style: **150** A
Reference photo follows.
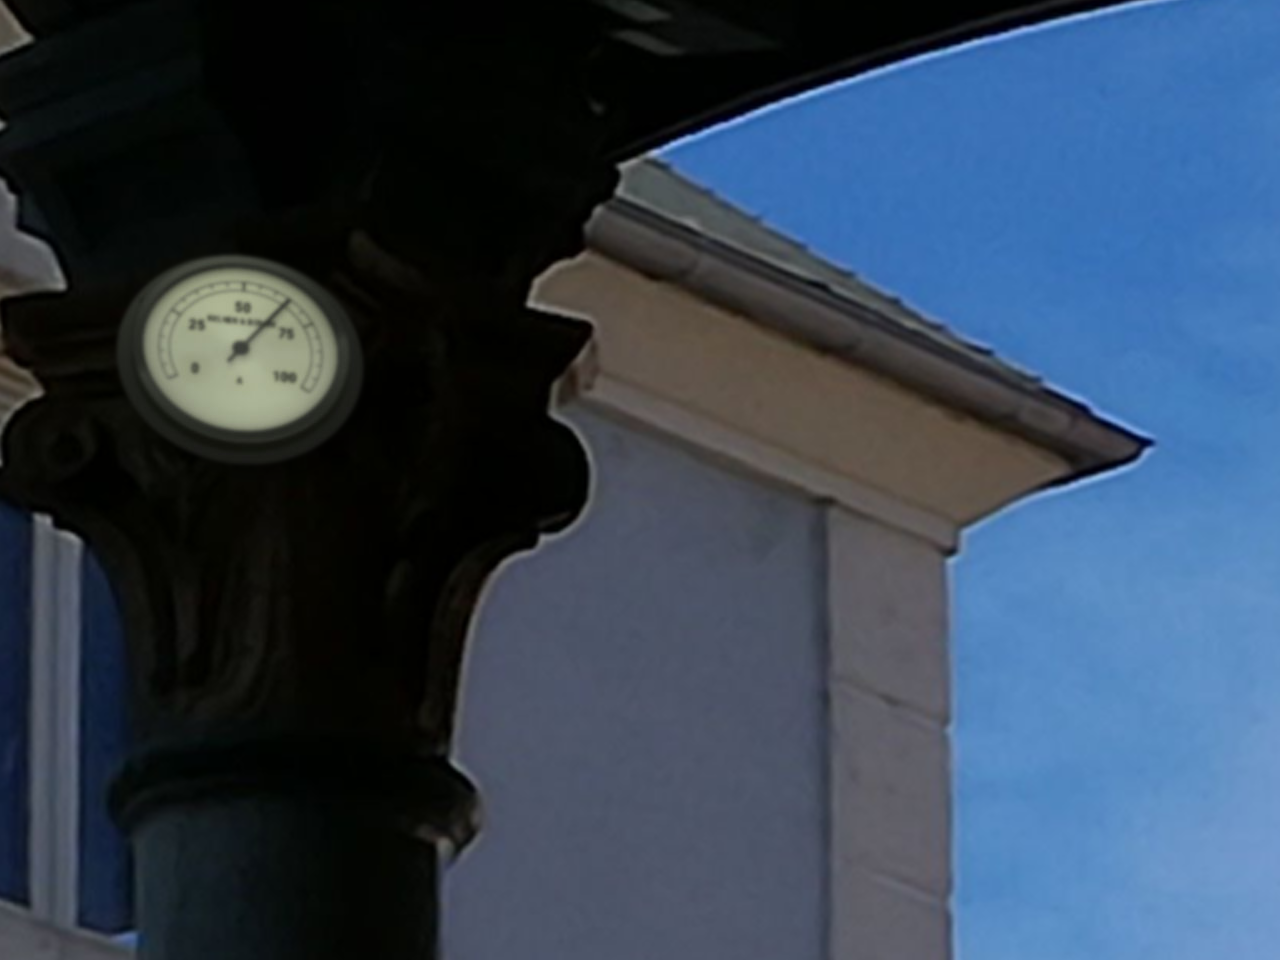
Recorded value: **65** A
